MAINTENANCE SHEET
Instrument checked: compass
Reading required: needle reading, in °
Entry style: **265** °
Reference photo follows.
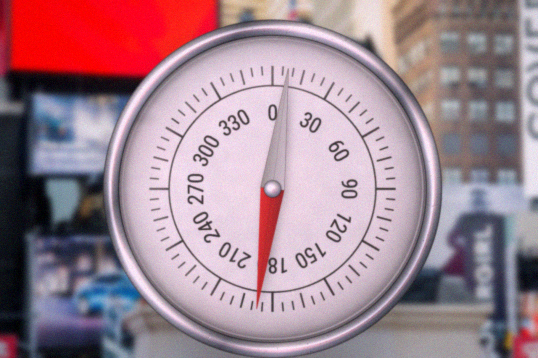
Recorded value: **187.5** °
